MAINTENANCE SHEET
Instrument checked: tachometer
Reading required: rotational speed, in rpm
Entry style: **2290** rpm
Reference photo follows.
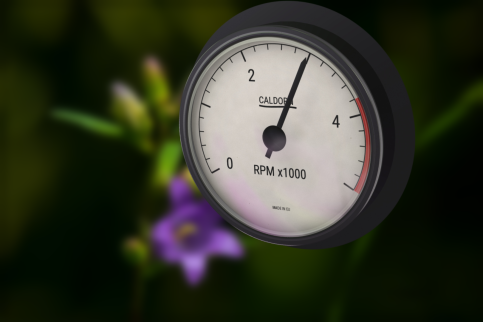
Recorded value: **3000** rpm
